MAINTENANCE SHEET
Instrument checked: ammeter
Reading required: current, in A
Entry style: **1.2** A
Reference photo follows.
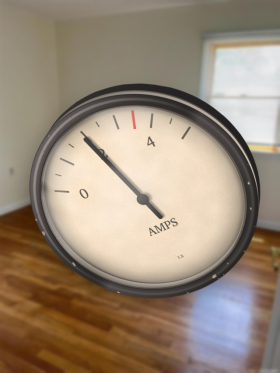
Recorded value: **2** A
